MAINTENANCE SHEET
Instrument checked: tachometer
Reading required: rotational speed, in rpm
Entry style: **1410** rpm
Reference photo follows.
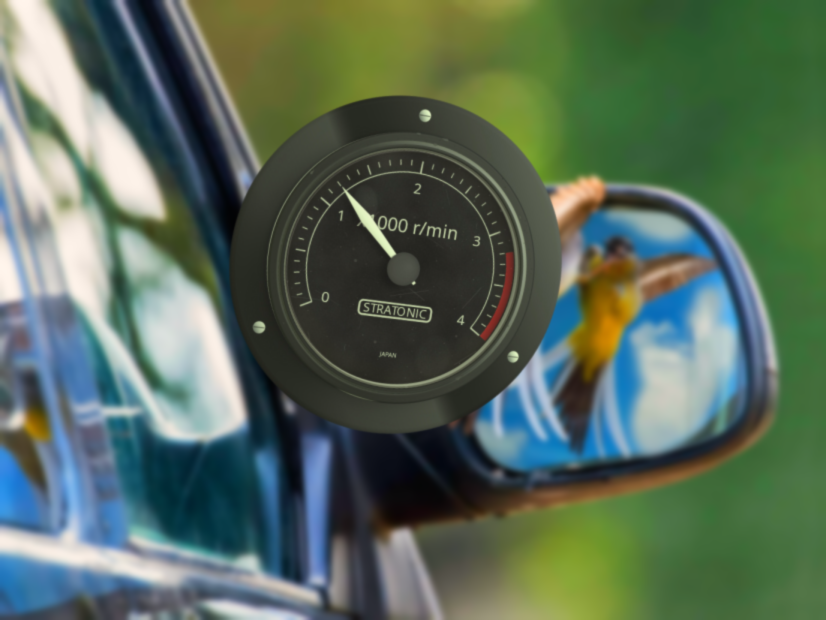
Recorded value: **1200** rpm
